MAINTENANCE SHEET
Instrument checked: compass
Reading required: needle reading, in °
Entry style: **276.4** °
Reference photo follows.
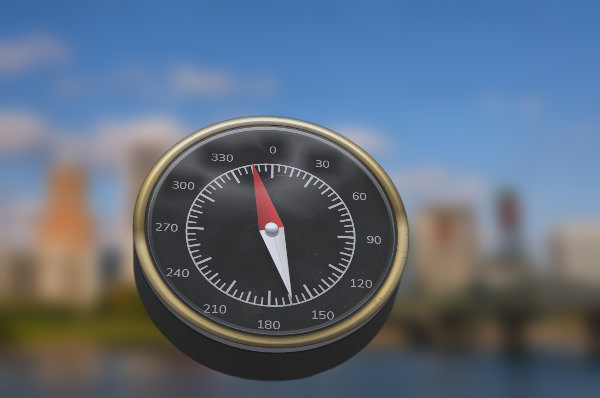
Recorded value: **345** °
